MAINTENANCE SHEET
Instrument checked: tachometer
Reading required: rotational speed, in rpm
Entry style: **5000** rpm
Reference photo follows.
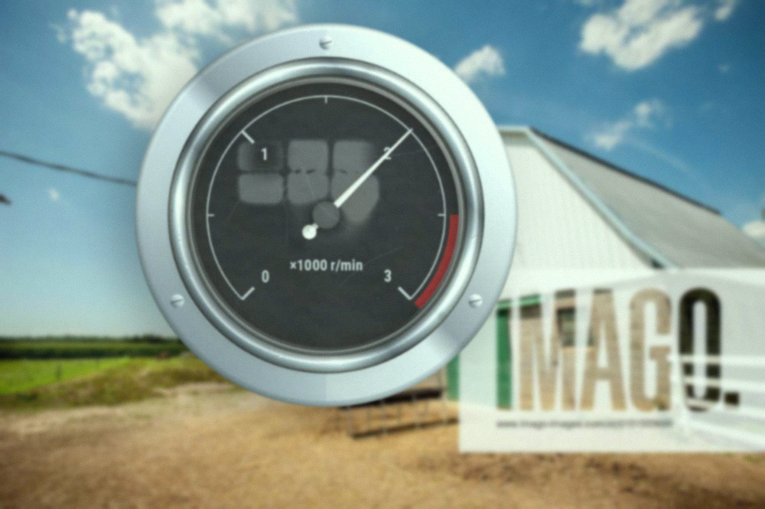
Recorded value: **2000** rpm
